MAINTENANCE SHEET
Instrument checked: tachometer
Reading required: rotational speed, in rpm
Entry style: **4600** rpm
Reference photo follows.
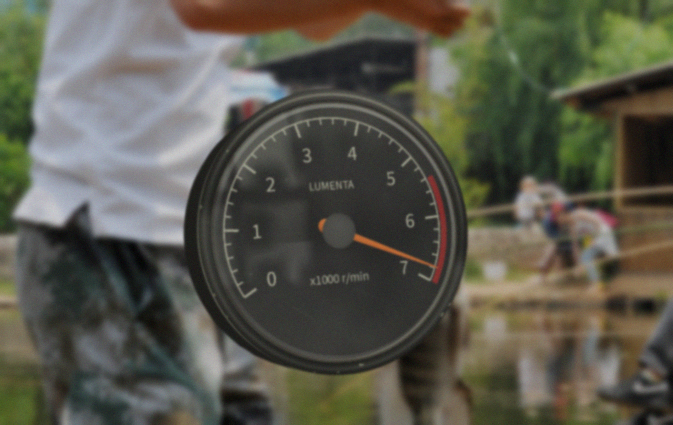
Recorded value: **6800** rpm
